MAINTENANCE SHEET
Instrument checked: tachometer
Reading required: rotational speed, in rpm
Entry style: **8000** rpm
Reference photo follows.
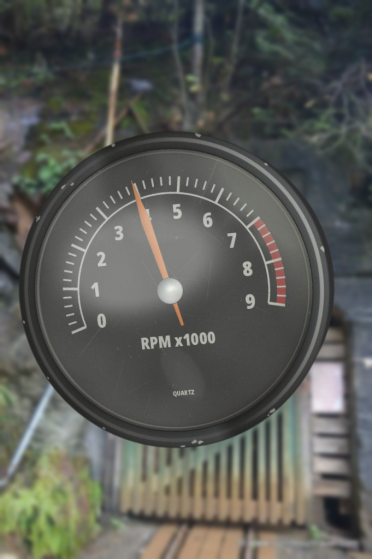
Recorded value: **4000** rpm
